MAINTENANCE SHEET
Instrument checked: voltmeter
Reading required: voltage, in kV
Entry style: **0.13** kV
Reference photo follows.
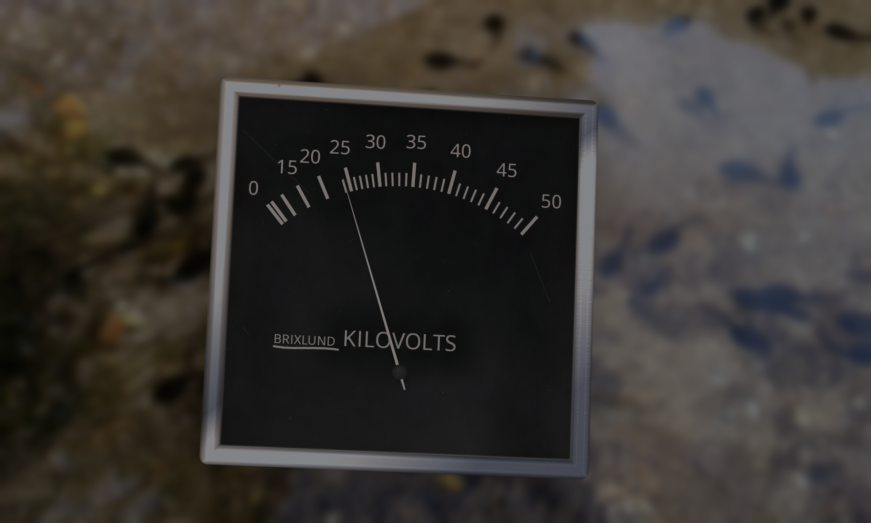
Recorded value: **24** kV
